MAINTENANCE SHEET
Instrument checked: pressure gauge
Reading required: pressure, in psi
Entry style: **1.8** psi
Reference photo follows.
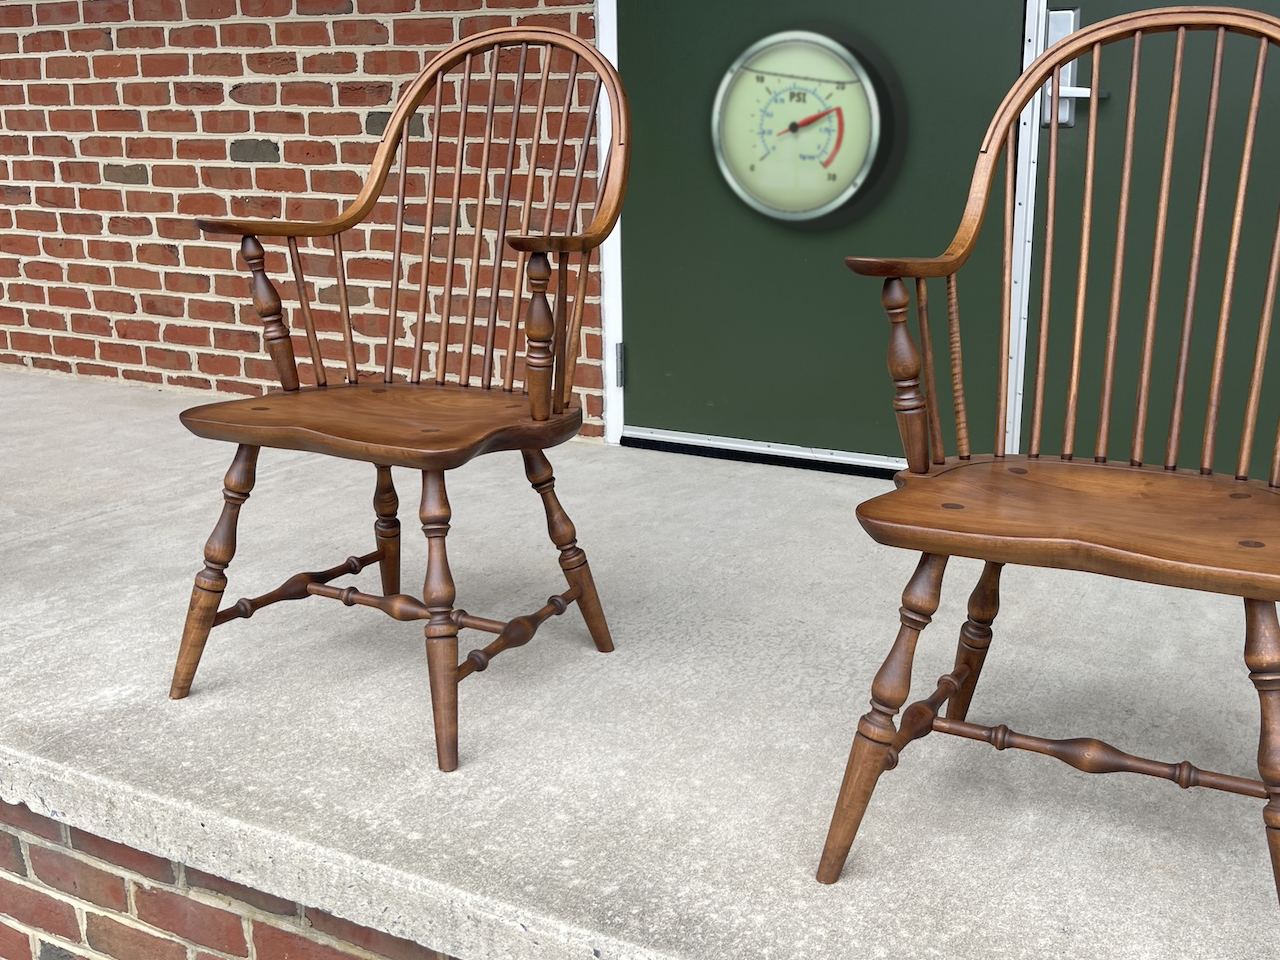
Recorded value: **22** psi
